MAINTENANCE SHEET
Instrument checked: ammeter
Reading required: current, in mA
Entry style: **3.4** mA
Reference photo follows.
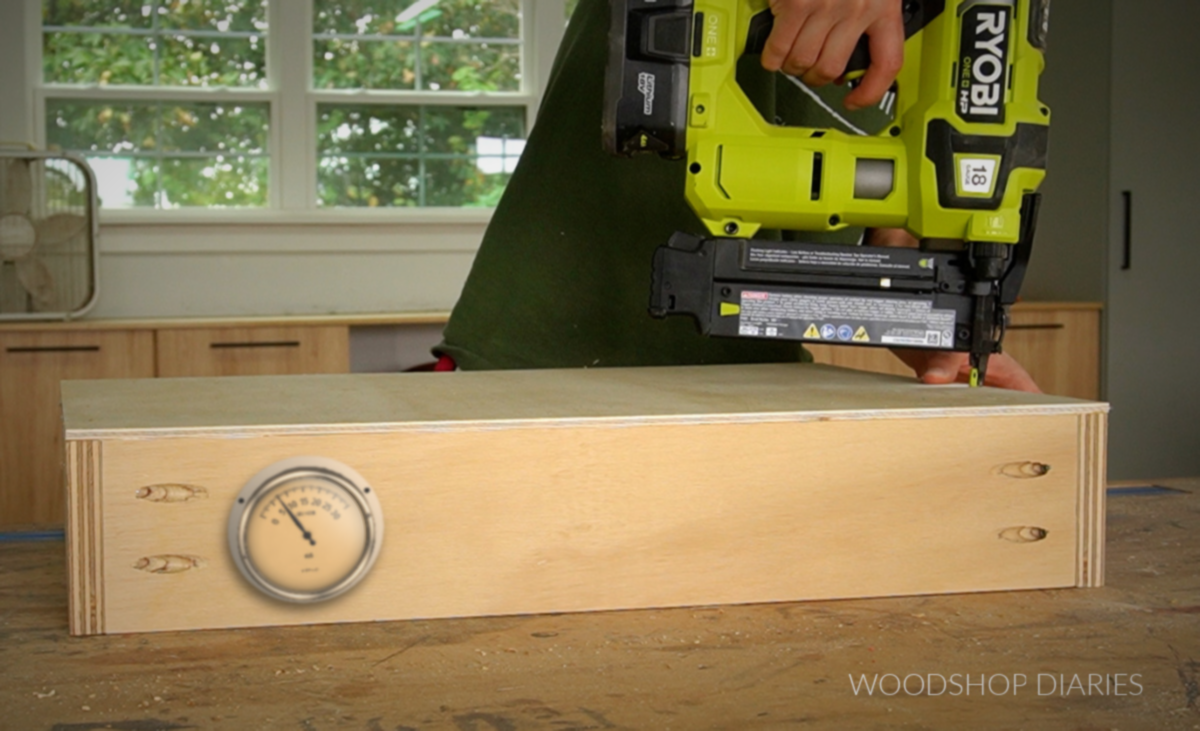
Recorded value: **7.5** mA
